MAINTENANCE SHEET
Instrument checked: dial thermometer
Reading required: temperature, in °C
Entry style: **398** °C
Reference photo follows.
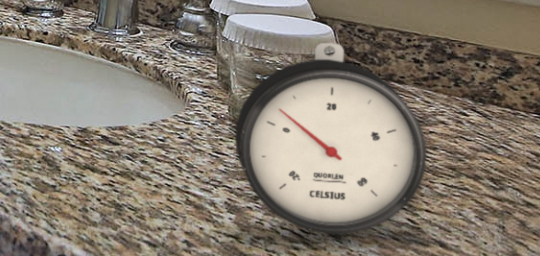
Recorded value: **5** °C
